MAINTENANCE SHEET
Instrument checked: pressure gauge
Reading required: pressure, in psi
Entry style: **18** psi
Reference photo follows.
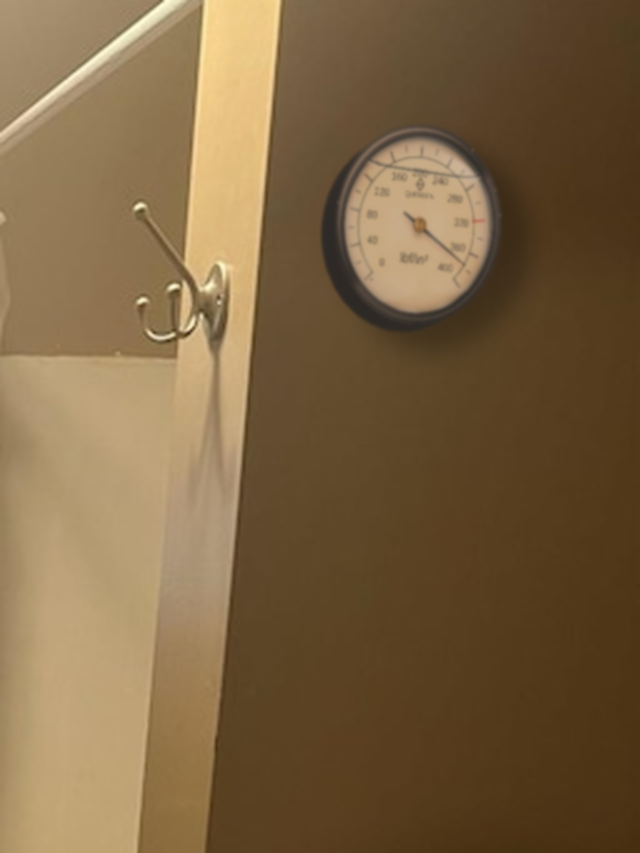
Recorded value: **380** psi
